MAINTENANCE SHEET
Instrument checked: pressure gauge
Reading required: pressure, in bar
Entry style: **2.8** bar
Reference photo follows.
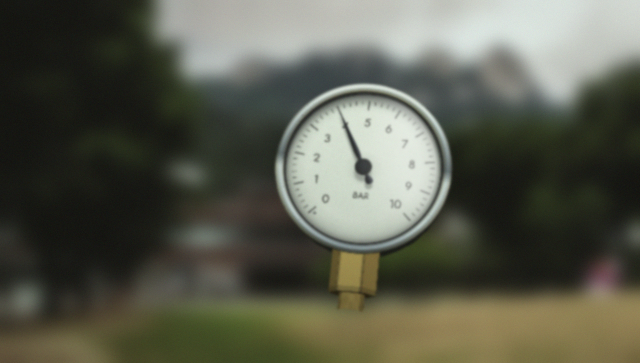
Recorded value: **4** bar
